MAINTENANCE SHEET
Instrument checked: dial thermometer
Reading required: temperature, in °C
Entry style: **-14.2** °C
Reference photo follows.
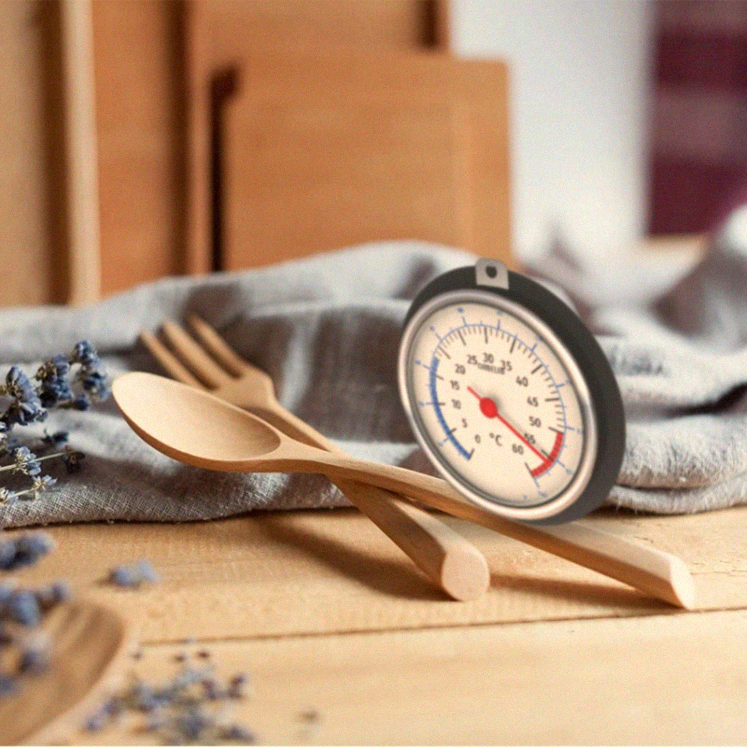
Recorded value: **55** °C
